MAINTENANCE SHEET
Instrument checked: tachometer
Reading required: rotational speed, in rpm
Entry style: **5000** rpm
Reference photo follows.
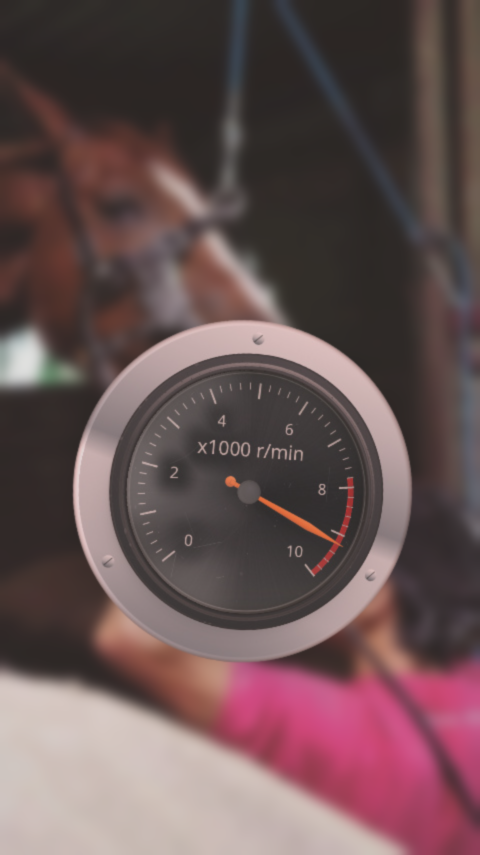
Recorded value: **9200** rpm
